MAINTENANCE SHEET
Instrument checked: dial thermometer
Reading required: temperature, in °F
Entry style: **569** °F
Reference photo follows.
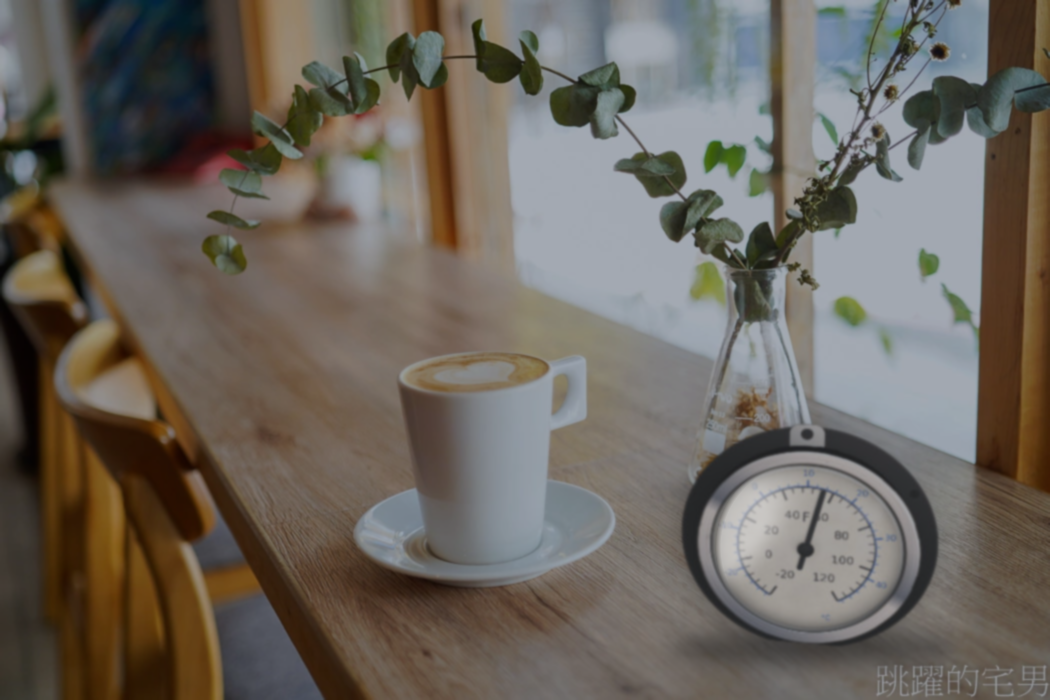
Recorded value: **56** °F
